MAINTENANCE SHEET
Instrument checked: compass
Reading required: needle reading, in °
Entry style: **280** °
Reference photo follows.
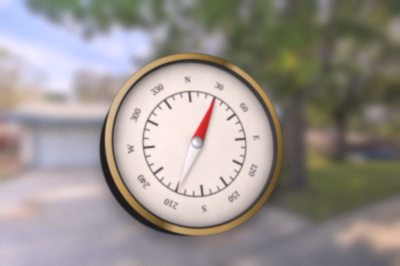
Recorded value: **30** °
